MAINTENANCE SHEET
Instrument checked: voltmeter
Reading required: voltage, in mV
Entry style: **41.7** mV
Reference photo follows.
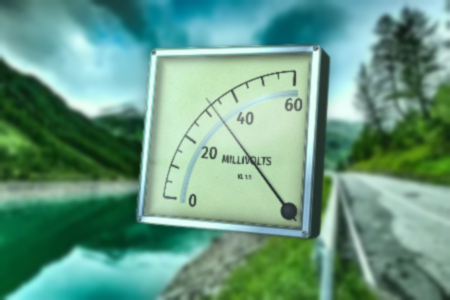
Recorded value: **32.5** mV
